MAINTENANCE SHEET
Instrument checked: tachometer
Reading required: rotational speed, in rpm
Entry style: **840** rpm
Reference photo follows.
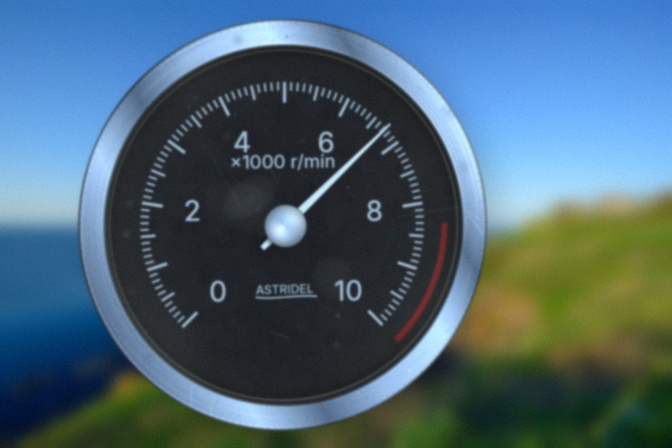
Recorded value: **6700** rpm
